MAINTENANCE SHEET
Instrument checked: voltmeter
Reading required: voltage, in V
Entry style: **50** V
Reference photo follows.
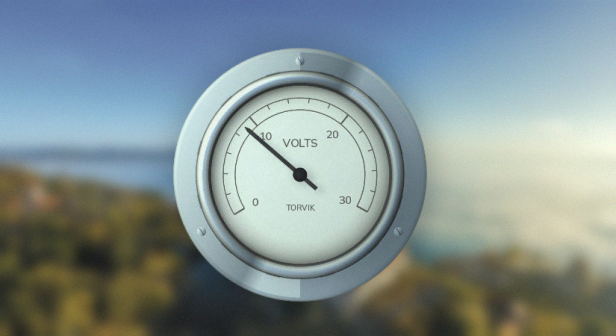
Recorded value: **9** V
